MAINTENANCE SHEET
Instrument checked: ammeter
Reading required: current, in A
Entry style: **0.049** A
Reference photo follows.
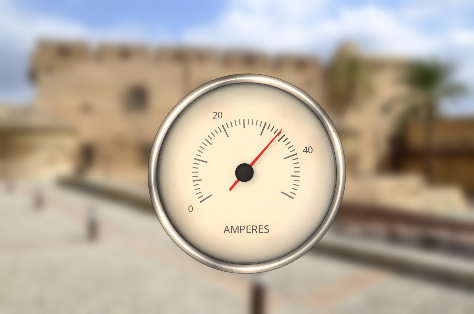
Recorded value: **34** A
